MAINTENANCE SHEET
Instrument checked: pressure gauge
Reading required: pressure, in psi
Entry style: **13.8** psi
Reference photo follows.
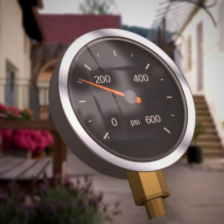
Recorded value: **150** psi
